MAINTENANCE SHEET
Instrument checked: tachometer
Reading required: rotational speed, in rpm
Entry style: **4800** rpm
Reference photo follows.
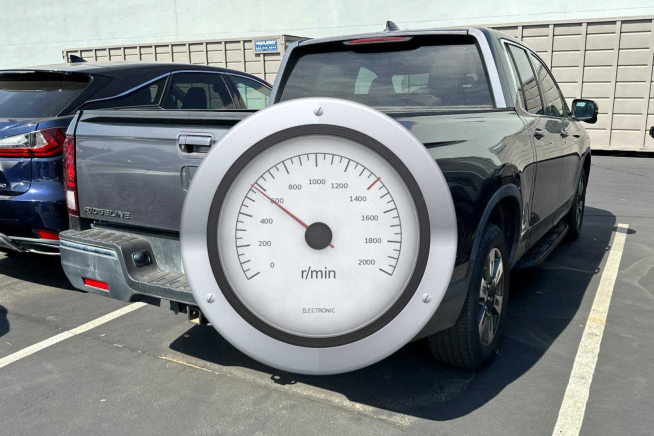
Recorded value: **575** rpm
